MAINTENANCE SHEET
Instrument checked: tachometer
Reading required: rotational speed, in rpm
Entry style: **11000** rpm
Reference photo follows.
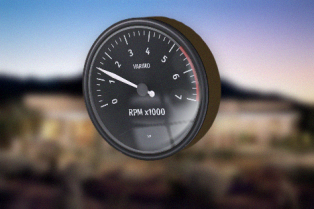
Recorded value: **1400** rpm
